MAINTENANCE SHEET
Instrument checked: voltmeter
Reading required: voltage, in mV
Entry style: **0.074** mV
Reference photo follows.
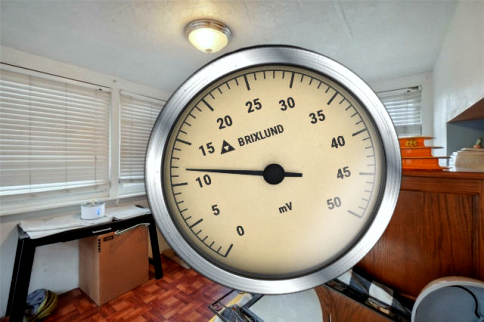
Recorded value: **12** mV
